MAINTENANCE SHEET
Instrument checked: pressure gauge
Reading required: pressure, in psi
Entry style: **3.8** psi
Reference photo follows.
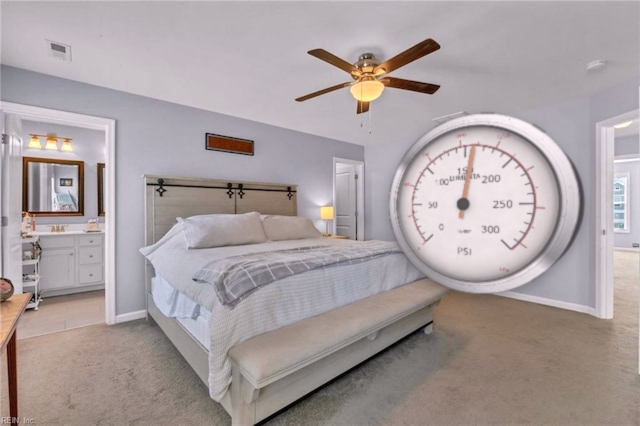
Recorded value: **160** psi
